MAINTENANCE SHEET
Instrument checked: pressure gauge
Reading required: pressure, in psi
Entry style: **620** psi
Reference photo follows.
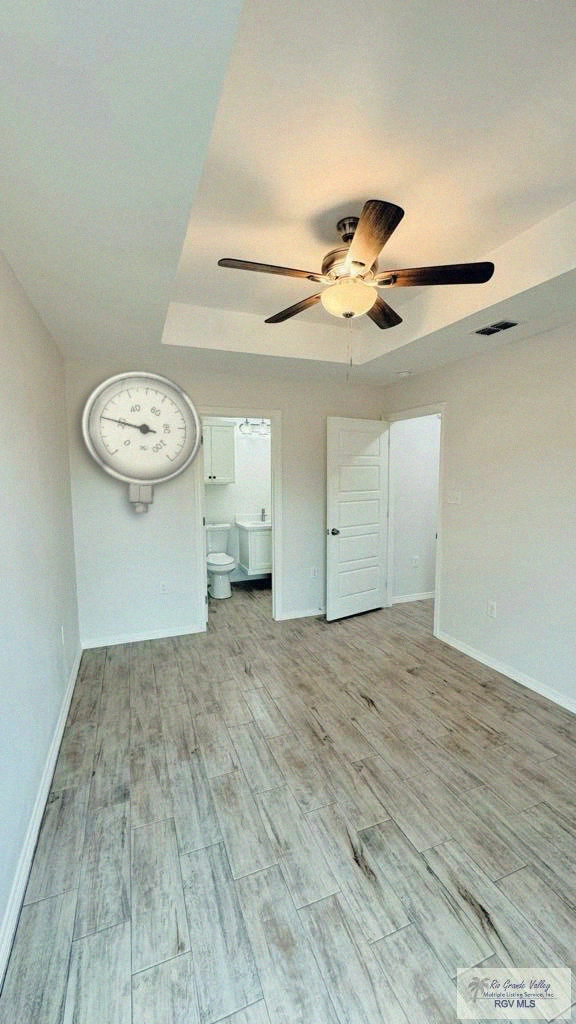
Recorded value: **20** psi
